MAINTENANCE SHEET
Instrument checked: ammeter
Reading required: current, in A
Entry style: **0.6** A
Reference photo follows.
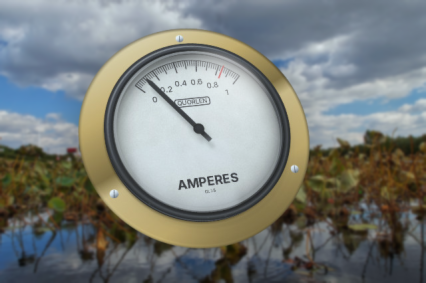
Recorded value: **0.1** A
